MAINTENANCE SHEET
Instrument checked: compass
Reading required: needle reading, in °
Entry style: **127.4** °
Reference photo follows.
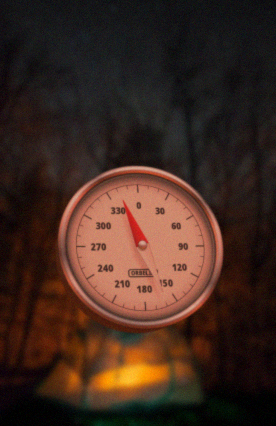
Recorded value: **340** °
